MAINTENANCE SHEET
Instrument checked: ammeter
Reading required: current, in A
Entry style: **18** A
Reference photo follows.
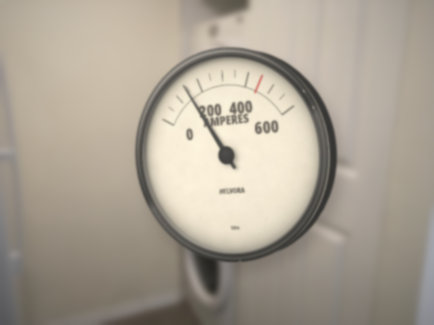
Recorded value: **150** A
